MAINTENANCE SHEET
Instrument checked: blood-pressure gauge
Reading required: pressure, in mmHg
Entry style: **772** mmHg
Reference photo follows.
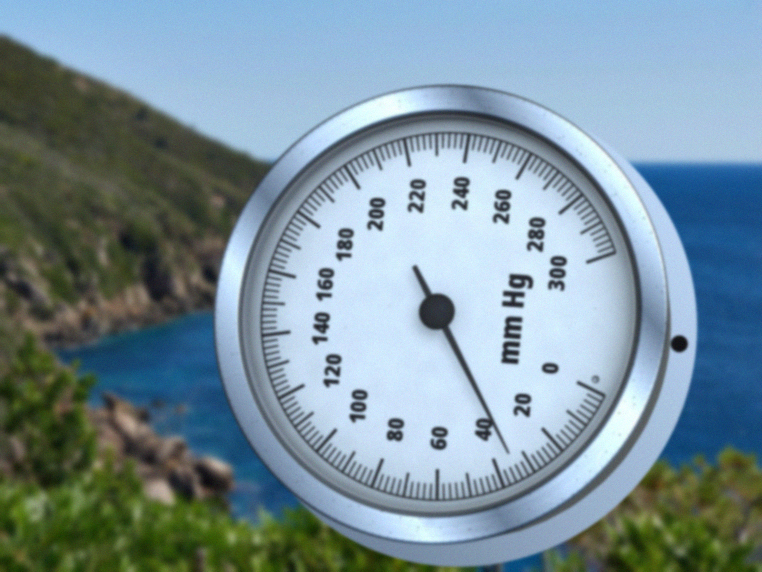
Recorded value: **34** mmHg
